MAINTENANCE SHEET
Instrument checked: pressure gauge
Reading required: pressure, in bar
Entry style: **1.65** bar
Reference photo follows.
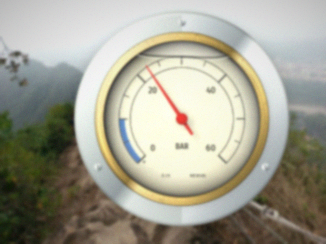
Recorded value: **22.5** bar
